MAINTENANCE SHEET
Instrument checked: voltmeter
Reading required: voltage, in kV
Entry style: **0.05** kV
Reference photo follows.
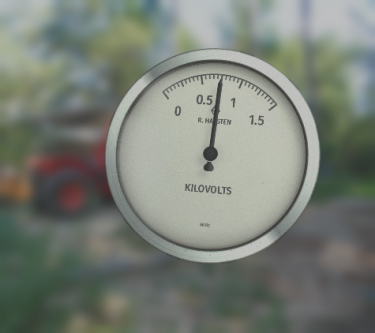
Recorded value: **0.75** kV
